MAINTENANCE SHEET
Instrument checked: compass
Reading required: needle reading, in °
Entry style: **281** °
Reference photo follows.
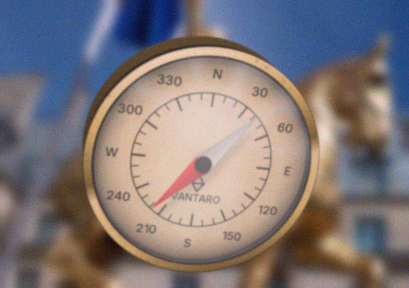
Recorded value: **220** °
